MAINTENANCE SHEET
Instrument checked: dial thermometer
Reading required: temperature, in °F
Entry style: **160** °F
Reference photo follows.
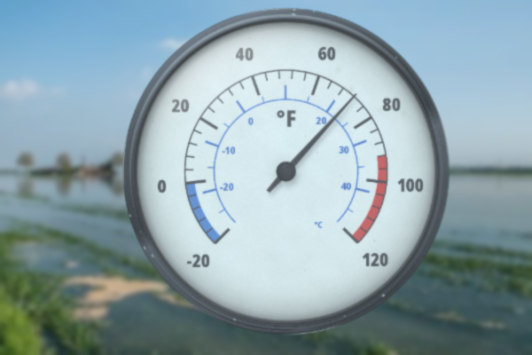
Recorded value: **72** °F
